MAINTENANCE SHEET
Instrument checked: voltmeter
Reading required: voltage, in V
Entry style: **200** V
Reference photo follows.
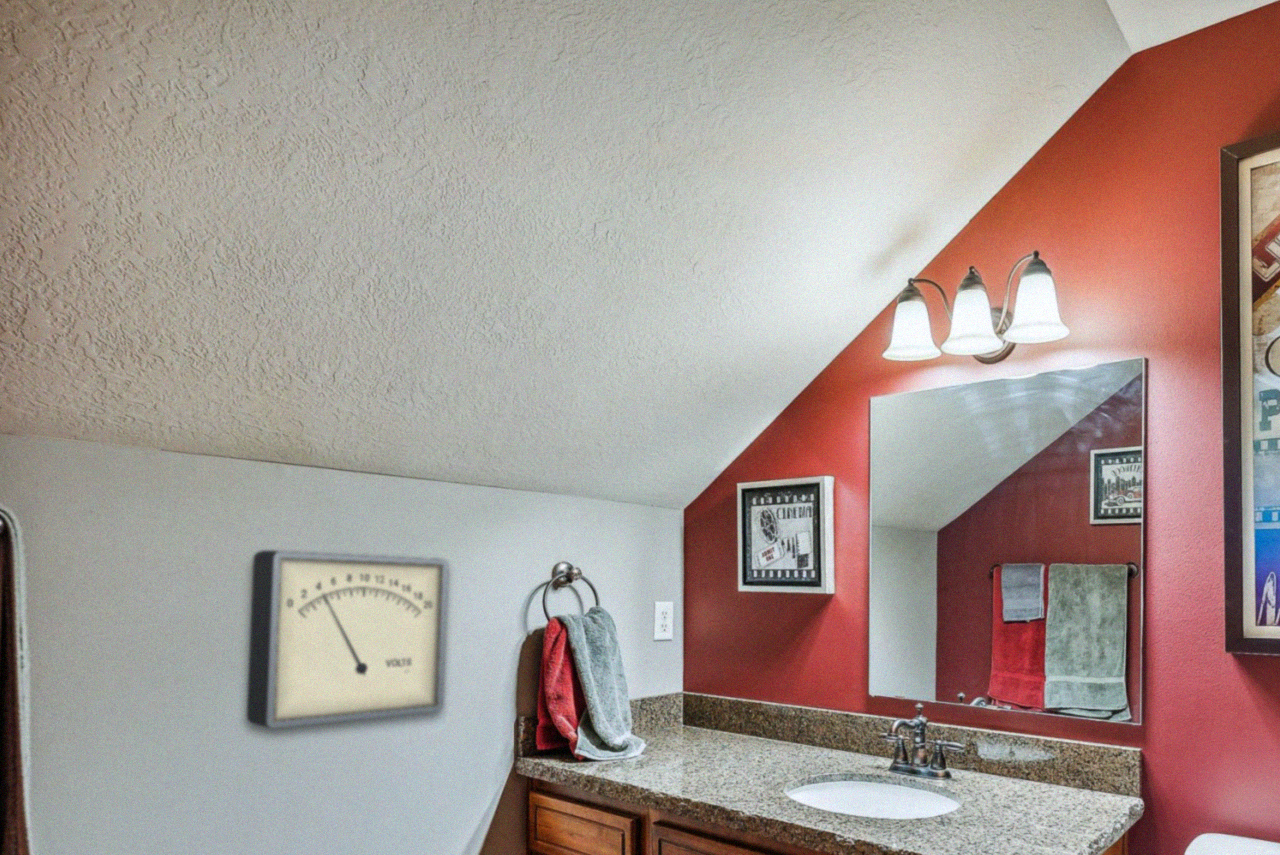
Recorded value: **4** V
